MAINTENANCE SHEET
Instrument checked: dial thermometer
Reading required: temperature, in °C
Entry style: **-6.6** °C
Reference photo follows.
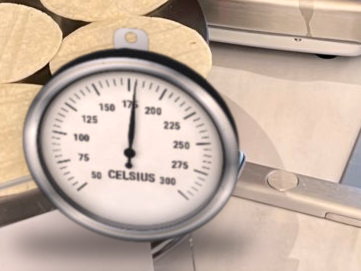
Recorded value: **180** °C
